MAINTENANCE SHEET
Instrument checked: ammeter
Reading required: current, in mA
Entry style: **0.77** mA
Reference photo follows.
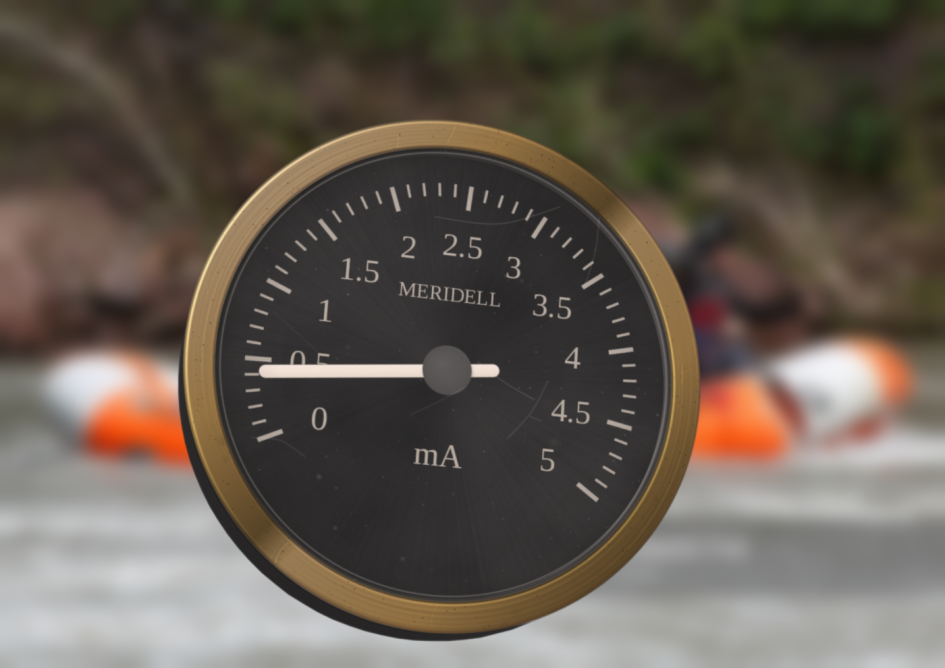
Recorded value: **0.4** mA
